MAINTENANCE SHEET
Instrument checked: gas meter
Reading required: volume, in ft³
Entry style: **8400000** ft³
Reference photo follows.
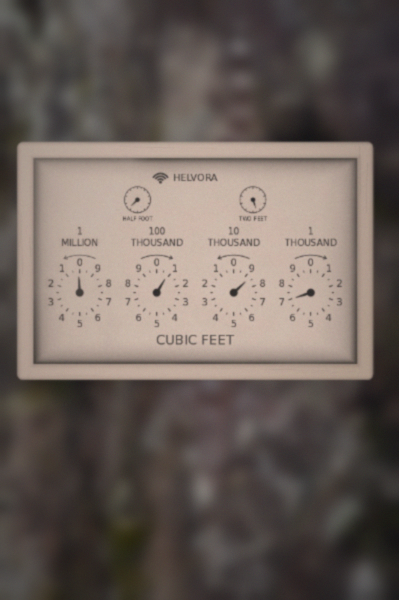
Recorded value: **8700** ft³
